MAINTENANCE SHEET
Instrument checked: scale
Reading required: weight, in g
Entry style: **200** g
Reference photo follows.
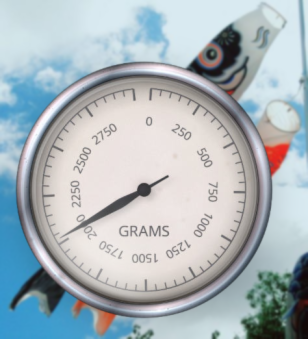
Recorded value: **2025** g
